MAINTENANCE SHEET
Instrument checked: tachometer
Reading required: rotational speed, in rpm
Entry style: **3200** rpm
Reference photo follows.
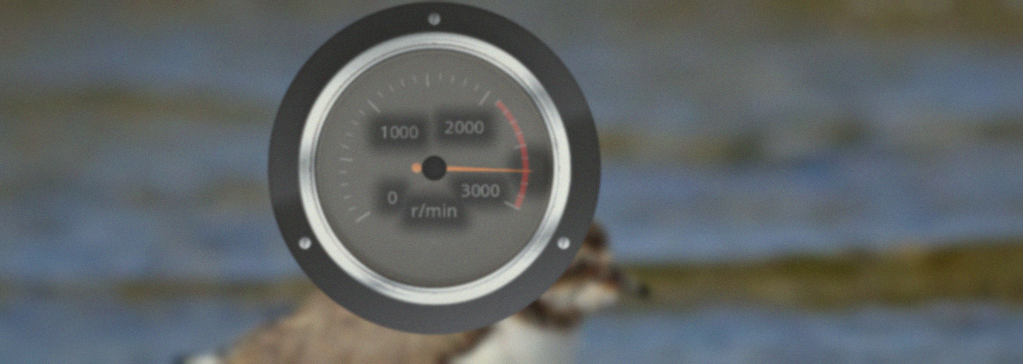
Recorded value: **2700** rpm
